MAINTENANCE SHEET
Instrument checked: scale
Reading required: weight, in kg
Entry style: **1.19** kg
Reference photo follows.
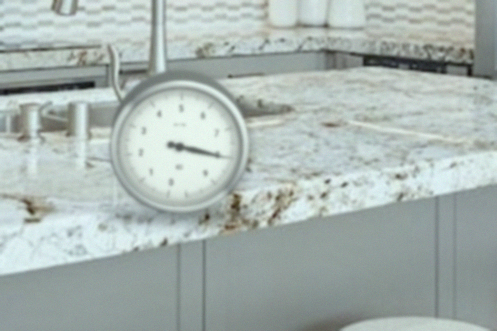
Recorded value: **8** kg
